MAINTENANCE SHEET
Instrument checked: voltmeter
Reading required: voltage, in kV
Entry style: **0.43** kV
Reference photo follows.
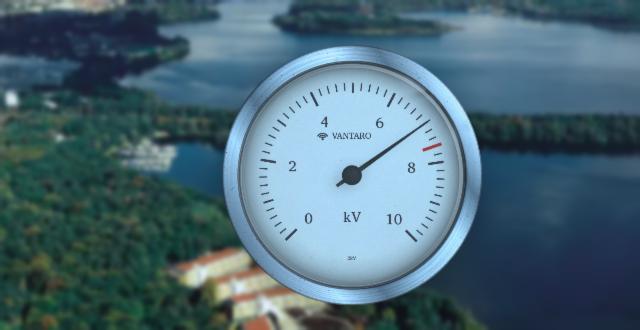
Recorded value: **7** kV
